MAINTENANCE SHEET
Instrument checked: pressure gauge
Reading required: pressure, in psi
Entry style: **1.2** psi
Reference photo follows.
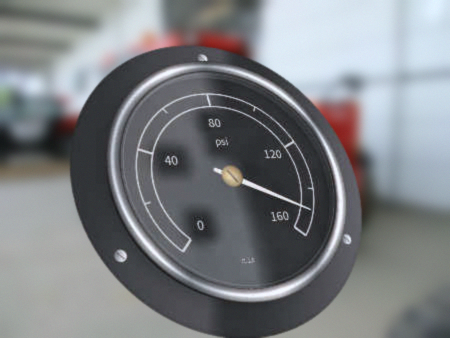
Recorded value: **150** psi
